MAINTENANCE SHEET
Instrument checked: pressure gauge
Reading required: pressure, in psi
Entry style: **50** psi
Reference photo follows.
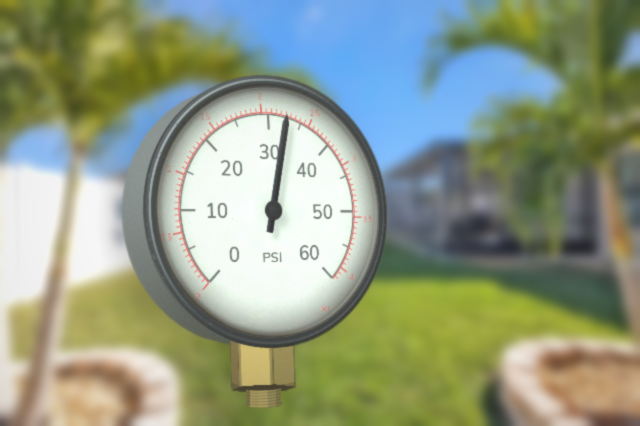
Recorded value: **32.5** psi
